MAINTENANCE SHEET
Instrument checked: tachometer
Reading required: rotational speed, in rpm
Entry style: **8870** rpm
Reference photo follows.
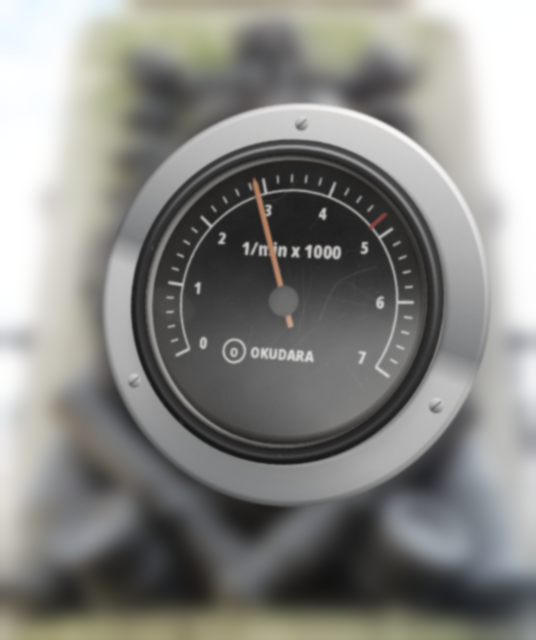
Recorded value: **2900** rpm
